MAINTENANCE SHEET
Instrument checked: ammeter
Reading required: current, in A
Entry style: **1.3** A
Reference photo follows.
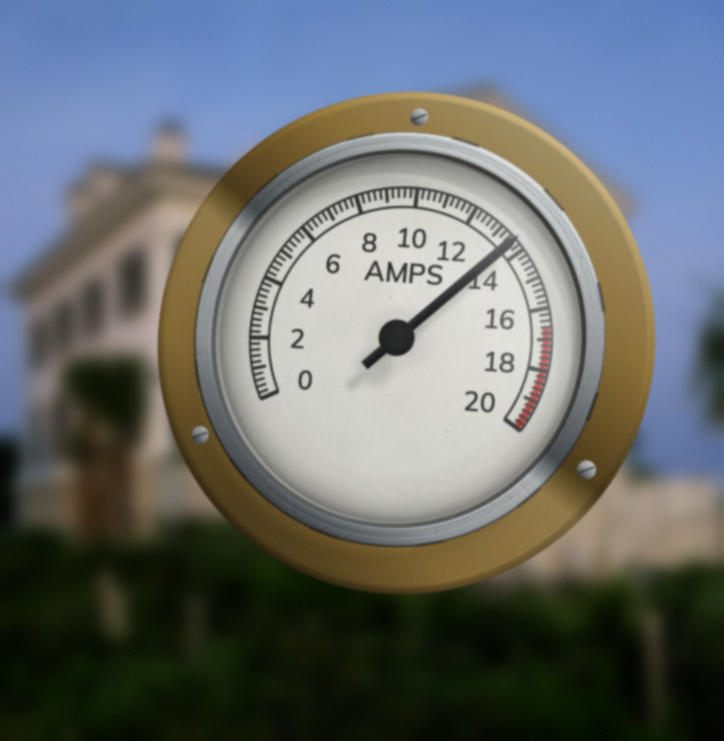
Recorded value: **13.6** A
